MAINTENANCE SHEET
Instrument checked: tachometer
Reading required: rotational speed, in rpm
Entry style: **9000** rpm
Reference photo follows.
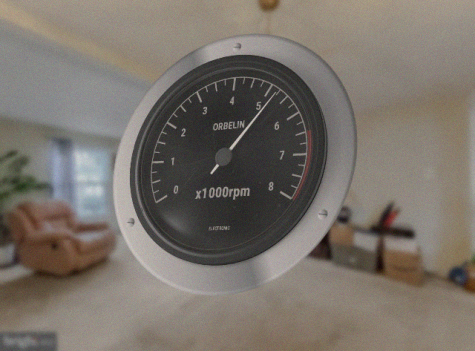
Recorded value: **5250** rpm
